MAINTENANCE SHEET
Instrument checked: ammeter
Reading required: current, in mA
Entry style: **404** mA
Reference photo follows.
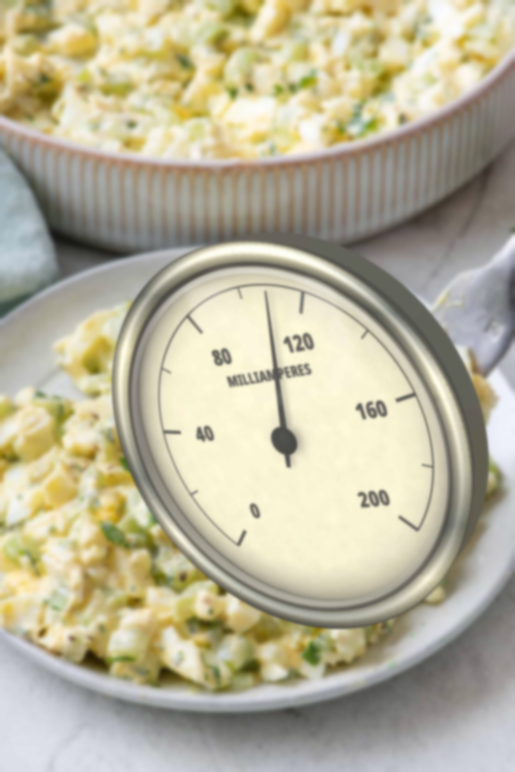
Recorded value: **110** mA
